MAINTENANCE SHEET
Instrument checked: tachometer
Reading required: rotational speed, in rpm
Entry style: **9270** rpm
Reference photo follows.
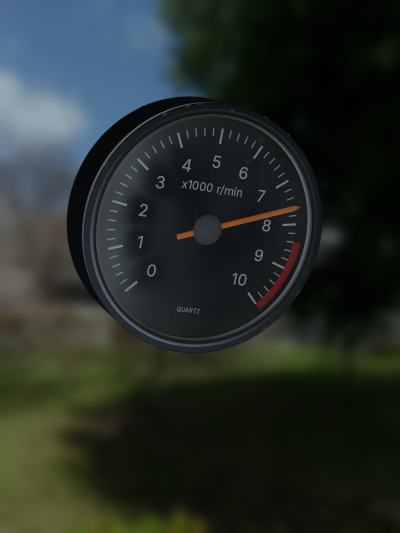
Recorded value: **7600** rpm
